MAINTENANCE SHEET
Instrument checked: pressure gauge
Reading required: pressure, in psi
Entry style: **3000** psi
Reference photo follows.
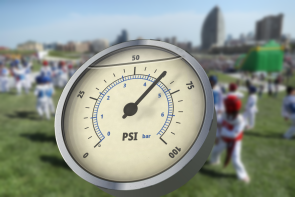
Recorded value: **65** psi
